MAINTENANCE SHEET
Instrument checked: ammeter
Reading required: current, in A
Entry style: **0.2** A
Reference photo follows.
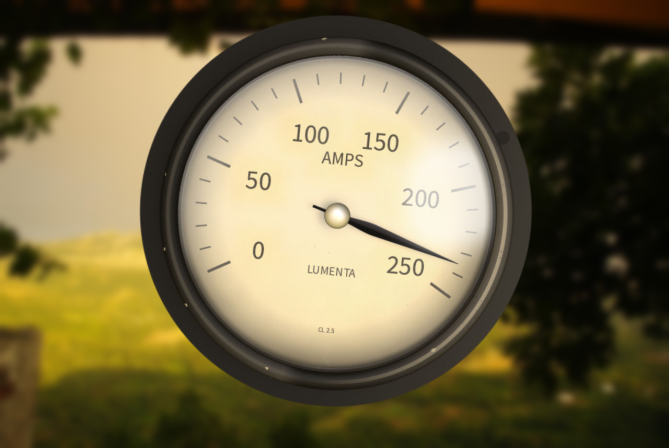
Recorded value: **235** A
